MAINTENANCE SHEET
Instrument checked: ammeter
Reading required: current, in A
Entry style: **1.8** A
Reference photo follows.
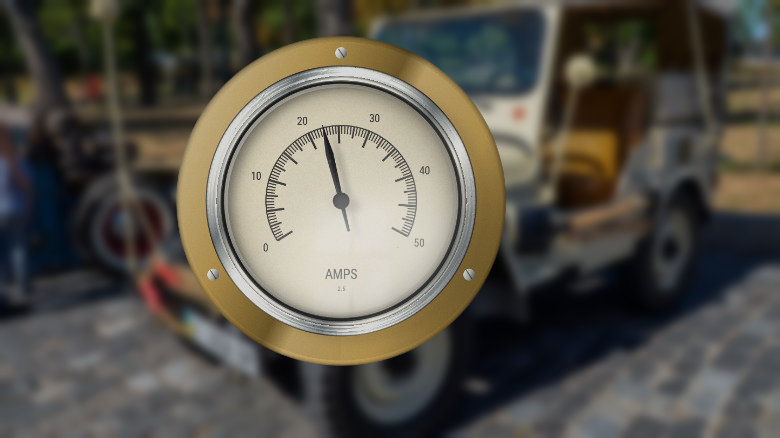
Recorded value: **22.5** A
